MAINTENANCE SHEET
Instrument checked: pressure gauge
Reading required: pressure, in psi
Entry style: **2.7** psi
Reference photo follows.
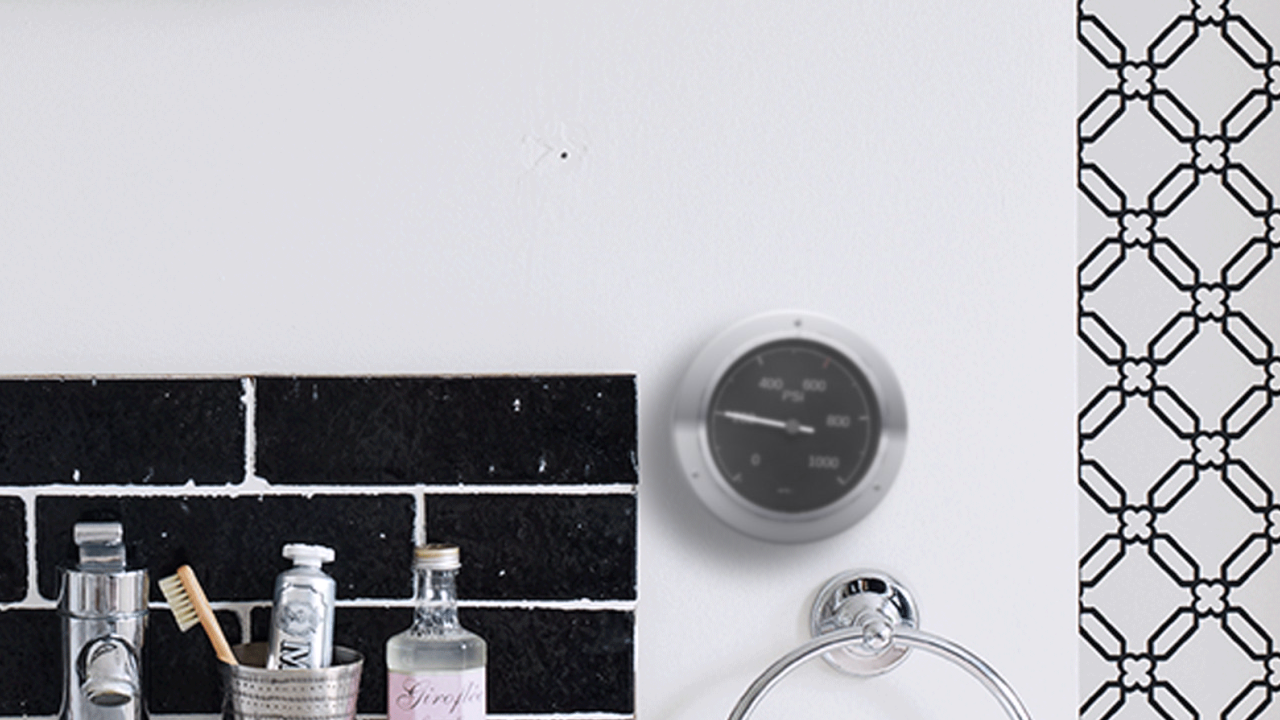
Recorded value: **200** psi
